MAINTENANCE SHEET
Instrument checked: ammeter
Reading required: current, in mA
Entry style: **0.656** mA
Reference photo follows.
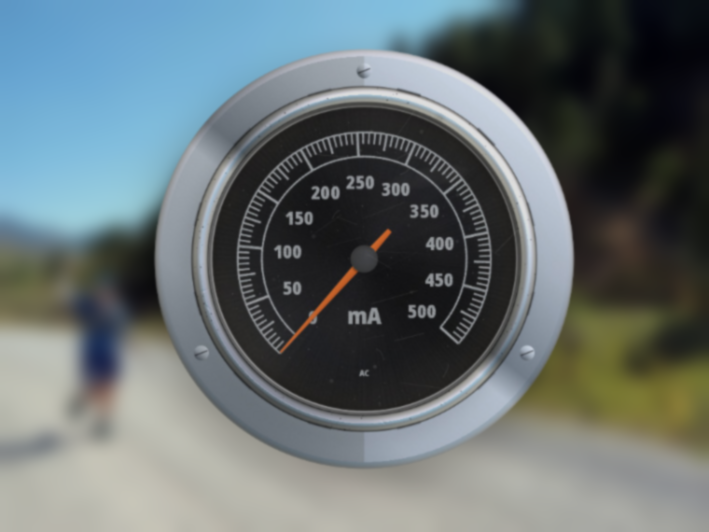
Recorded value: **0** mA
